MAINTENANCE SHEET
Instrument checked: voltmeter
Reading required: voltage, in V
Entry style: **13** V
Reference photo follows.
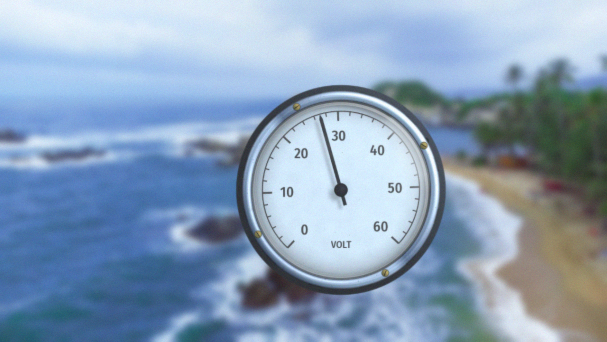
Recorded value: **27** V
